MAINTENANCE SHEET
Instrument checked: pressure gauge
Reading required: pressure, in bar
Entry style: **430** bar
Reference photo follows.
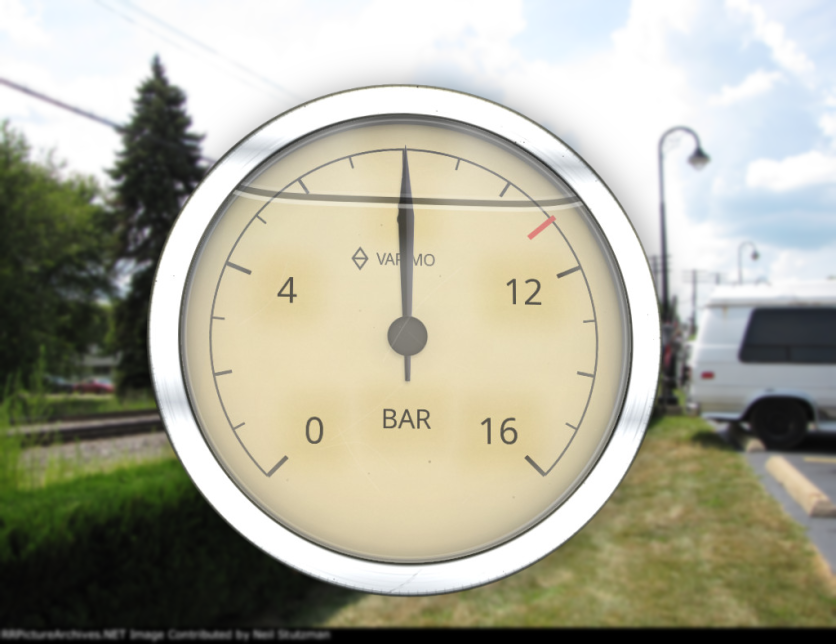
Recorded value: **8** bar
